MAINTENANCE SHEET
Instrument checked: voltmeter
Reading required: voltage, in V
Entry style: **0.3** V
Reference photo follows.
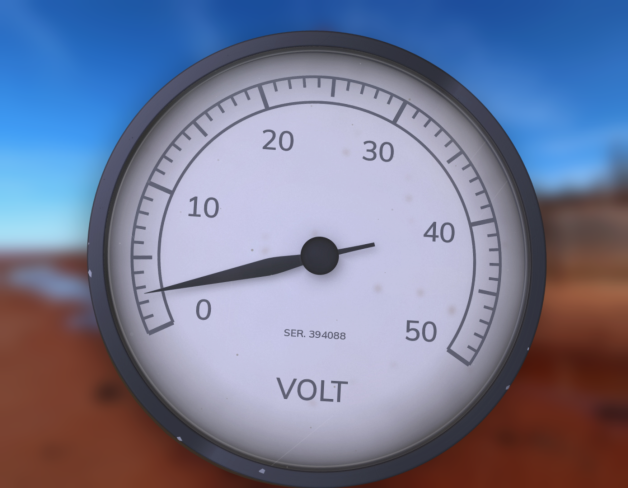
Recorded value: **2.5** V
